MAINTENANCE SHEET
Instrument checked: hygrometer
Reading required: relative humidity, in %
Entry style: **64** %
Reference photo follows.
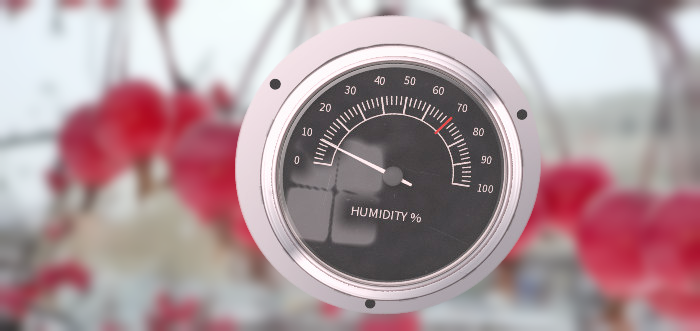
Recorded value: **10** %
